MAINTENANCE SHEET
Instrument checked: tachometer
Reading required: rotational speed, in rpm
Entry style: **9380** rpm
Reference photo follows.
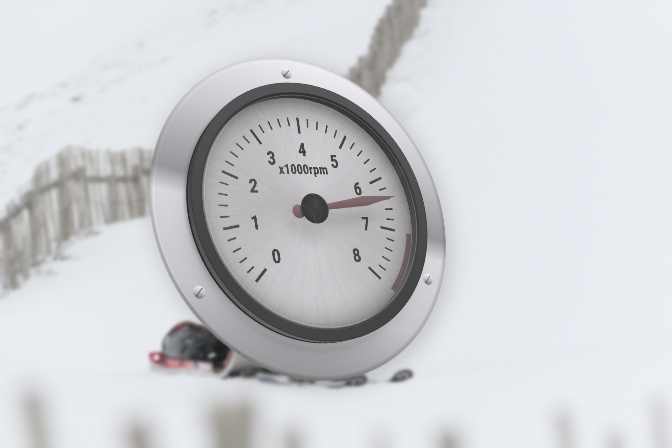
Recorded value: **6400** rpm
